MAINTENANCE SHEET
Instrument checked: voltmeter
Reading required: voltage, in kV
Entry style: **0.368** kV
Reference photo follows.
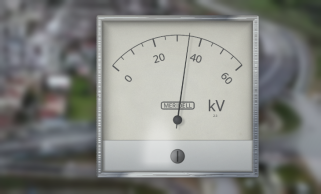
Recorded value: **35** kV
